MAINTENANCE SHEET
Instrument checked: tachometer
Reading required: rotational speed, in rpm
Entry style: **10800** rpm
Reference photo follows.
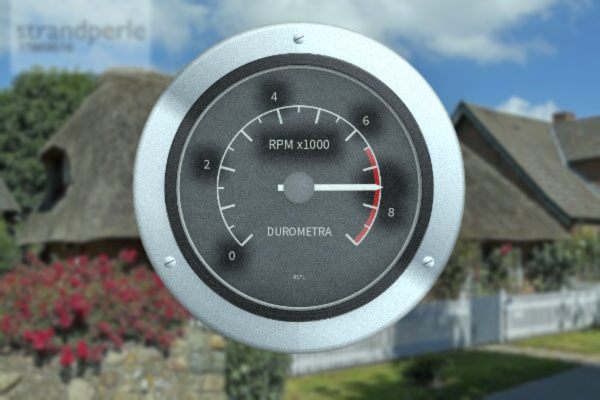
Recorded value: **7500** rpm
